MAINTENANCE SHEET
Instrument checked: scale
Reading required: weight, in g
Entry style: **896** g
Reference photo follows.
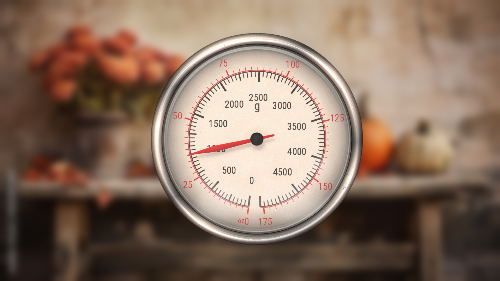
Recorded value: **1000** g
